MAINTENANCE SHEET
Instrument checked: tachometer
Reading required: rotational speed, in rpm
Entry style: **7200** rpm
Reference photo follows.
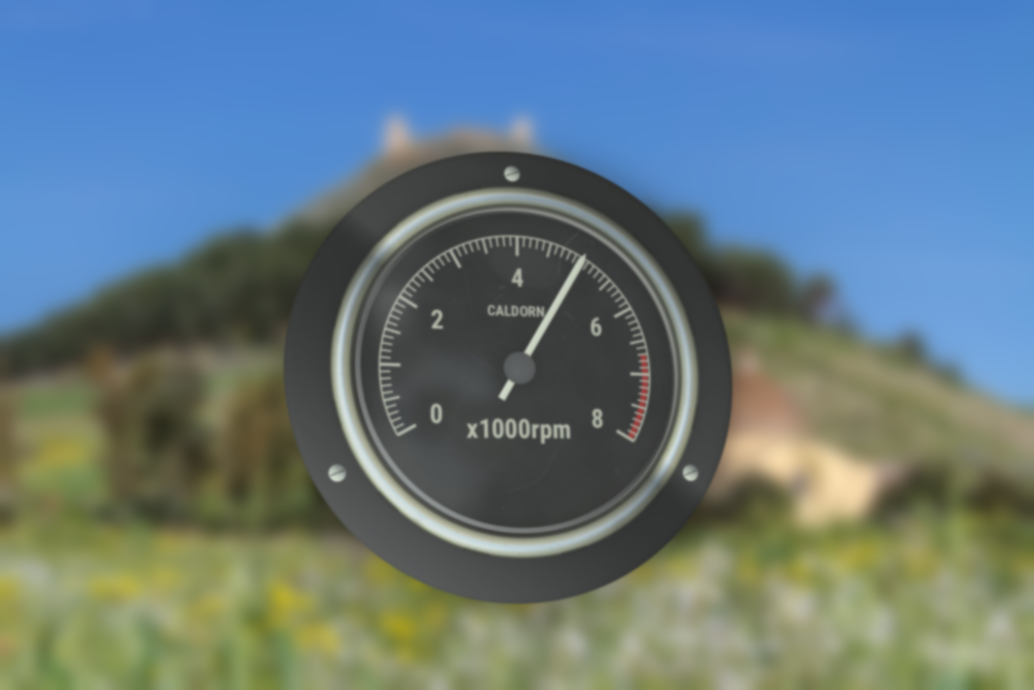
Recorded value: **5000** rpm
